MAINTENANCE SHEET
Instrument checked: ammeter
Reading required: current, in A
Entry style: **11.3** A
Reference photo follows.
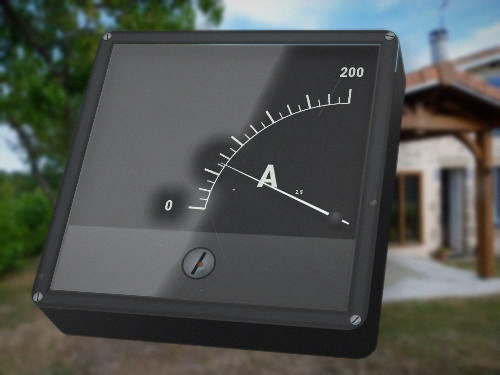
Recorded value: **50** A
